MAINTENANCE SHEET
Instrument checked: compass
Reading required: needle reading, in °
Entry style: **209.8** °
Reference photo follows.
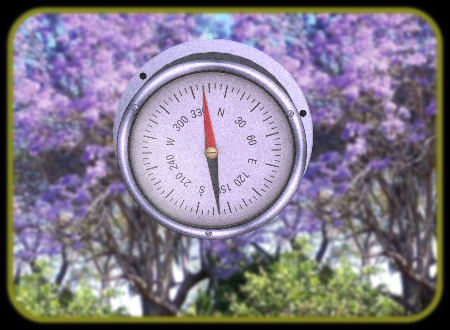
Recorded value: **340** °
